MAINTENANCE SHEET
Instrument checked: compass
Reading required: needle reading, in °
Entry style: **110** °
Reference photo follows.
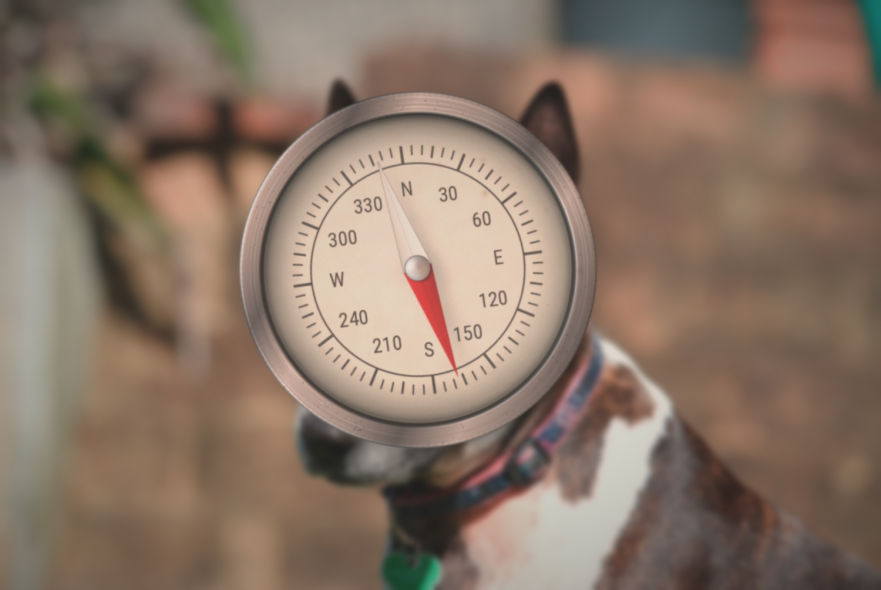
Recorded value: **167.5** °
